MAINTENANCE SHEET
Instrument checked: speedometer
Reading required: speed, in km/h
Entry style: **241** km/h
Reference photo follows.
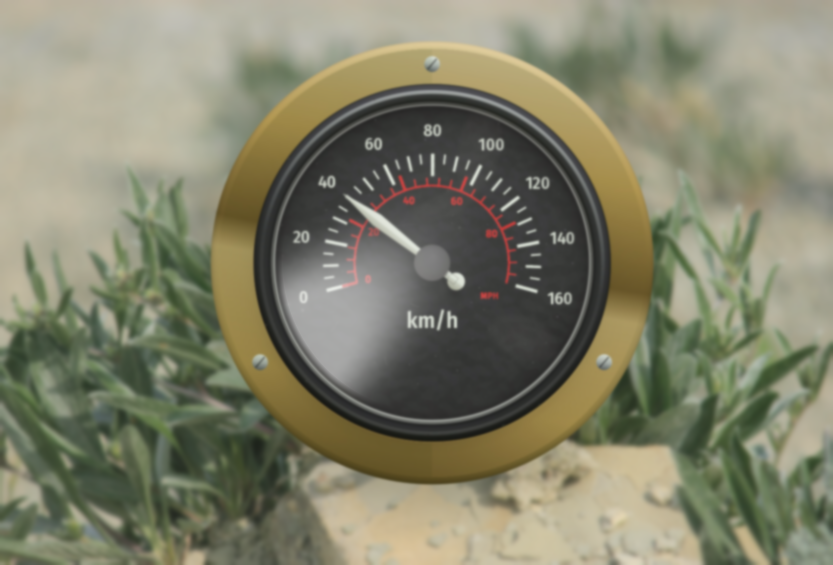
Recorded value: **40** km/h
